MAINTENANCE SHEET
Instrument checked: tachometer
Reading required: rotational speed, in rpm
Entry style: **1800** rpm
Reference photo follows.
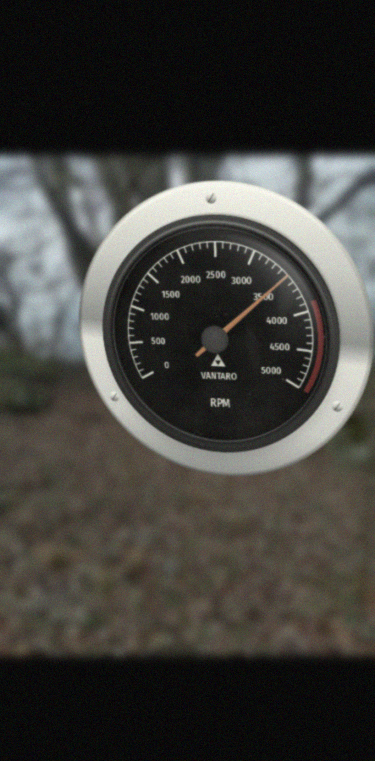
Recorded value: **3500** rpm
